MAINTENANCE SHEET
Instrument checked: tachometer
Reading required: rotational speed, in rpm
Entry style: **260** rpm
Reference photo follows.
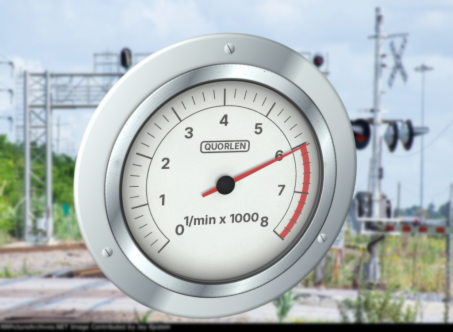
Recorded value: **6000** rpm
